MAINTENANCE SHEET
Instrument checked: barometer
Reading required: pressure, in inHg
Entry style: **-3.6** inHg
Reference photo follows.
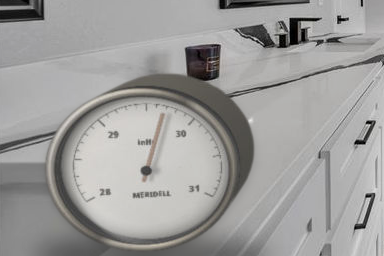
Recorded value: **29.7** inHg
